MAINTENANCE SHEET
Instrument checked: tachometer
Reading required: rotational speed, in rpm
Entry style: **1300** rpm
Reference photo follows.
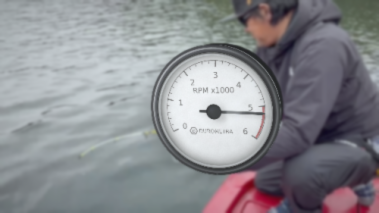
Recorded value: **5200** rpm
